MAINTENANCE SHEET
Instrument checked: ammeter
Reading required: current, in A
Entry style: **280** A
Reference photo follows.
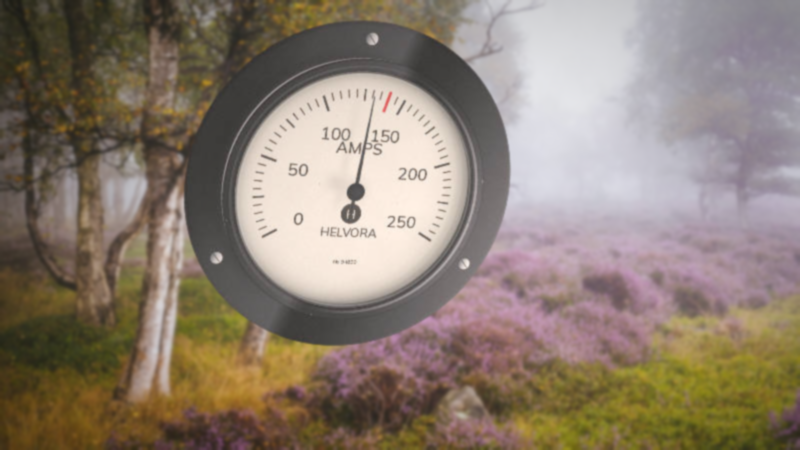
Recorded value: **130** A
